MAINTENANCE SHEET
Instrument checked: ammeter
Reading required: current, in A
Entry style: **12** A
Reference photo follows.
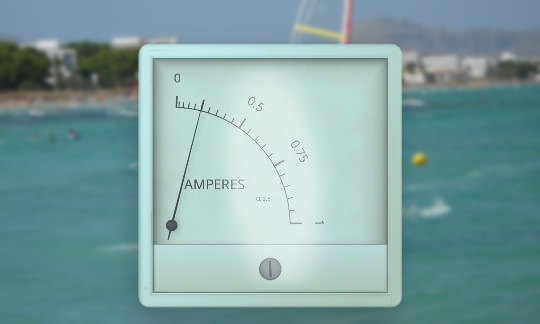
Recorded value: **0.25** A
